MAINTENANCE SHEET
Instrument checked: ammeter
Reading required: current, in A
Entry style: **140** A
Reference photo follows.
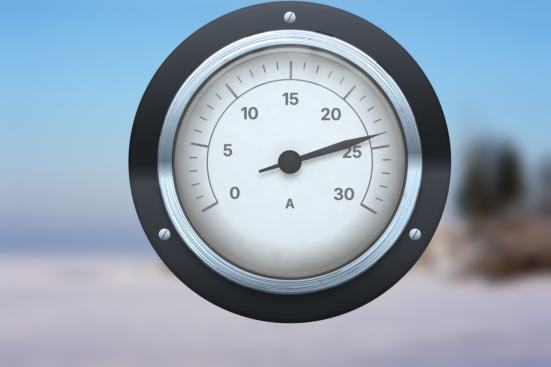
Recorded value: **24** A
